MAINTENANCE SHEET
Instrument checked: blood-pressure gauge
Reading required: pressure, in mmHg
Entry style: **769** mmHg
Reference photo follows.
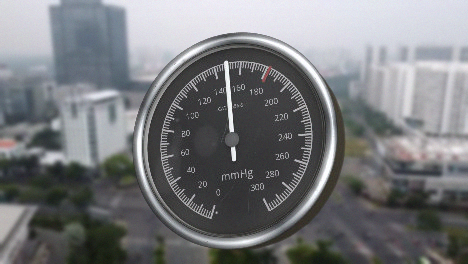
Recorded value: **150** mmHg
